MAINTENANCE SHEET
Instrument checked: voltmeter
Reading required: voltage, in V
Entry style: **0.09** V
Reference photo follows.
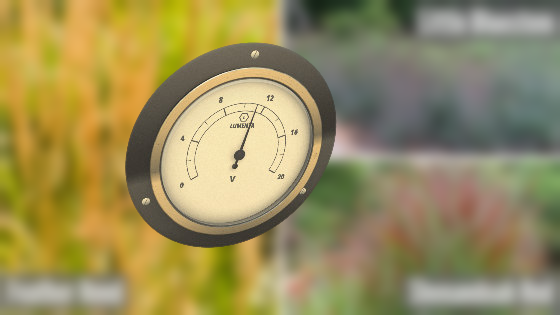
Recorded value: **11** V
